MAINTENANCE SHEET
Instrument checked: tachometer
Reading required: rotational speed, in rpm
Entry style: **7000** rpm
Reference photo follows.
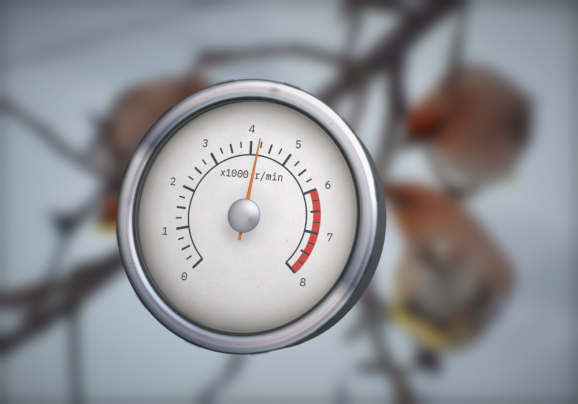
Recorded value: **4250** rpm
